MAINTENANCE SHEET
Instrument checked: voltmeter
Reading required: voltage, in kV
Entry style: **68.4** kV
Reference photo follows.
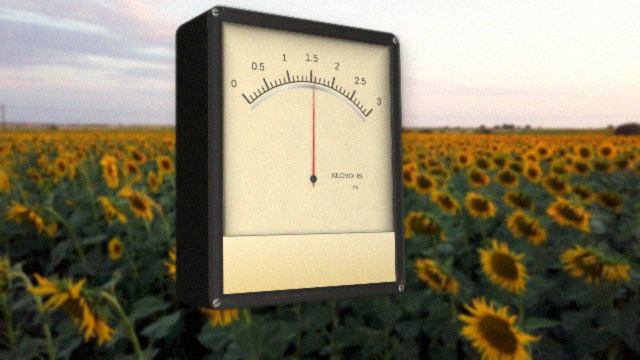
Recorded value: **1.5** kV
